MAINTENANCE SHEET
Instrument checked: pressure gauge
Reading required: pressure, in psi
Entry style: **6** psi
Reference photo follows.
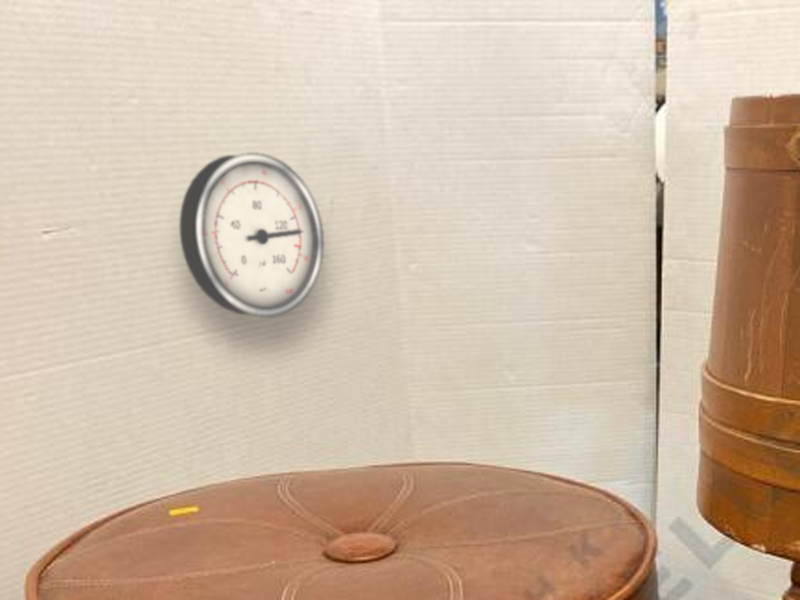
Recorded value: **130** psi
